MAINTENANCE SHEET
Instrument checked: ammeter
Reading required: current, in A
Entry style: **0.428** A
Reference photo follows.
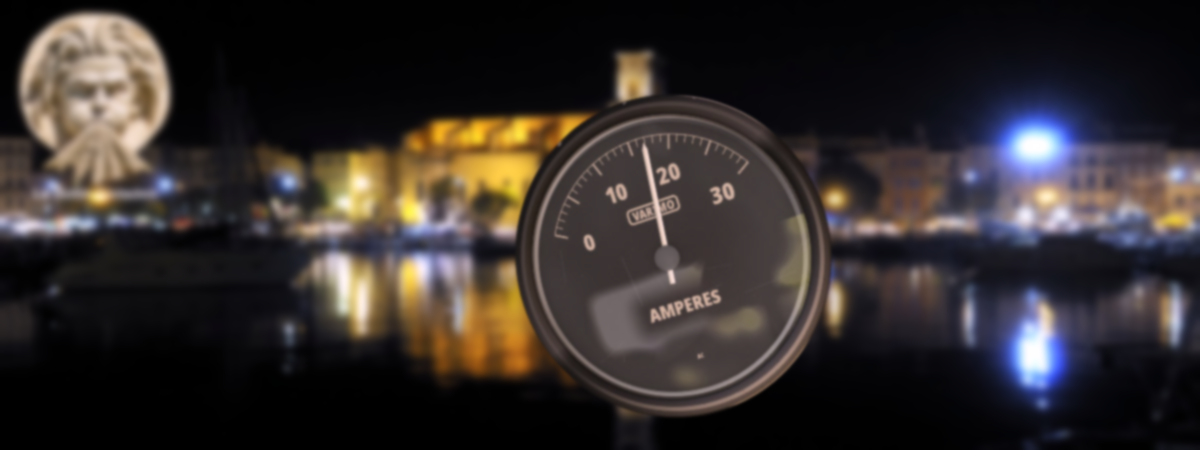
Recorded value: **17** A
